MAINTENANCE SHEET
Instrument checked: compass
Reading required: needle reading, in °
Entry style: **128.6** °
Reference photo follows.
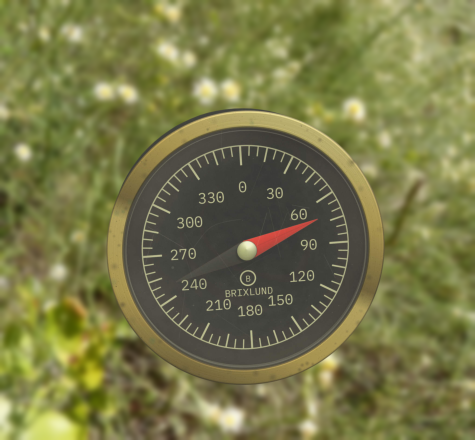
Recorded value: **70** °
